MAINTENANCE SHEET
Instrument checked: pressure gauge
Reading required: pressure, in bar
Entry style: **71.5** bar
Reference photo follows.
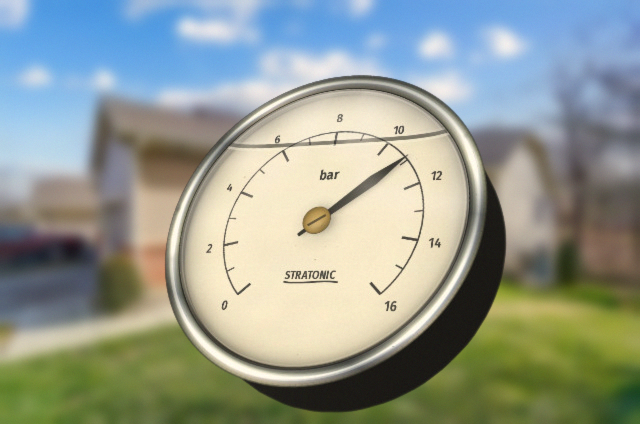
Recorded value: **11** bar
